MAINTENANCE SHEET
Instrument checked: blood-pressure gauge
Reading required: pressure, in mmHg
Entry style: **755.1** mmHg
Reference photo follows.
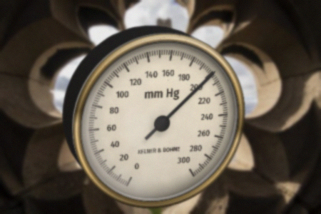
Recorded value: **200** mmHg
